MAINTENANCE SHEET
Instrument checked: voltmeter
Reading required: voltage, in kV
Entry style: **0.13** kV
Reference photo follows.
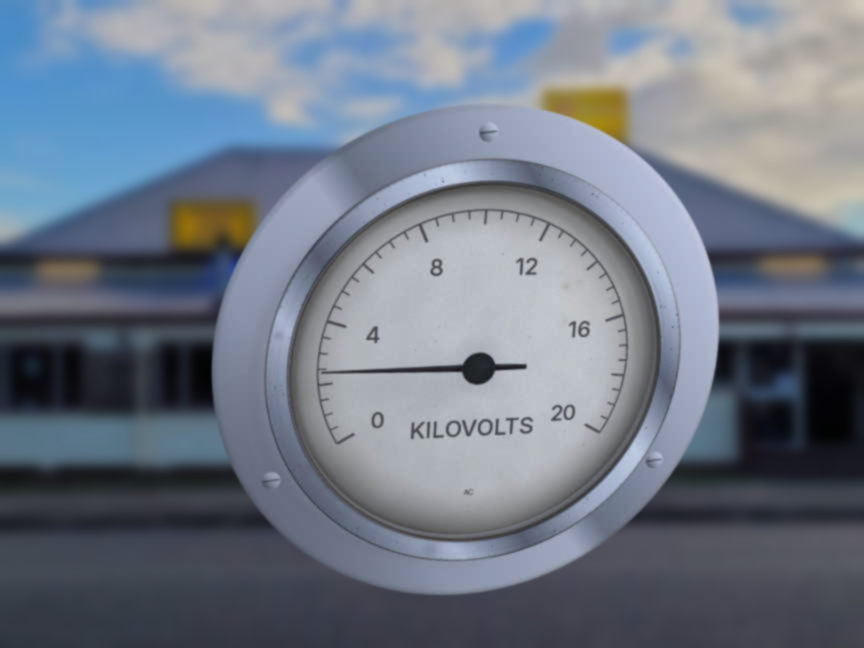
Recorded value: **2.5** kV
